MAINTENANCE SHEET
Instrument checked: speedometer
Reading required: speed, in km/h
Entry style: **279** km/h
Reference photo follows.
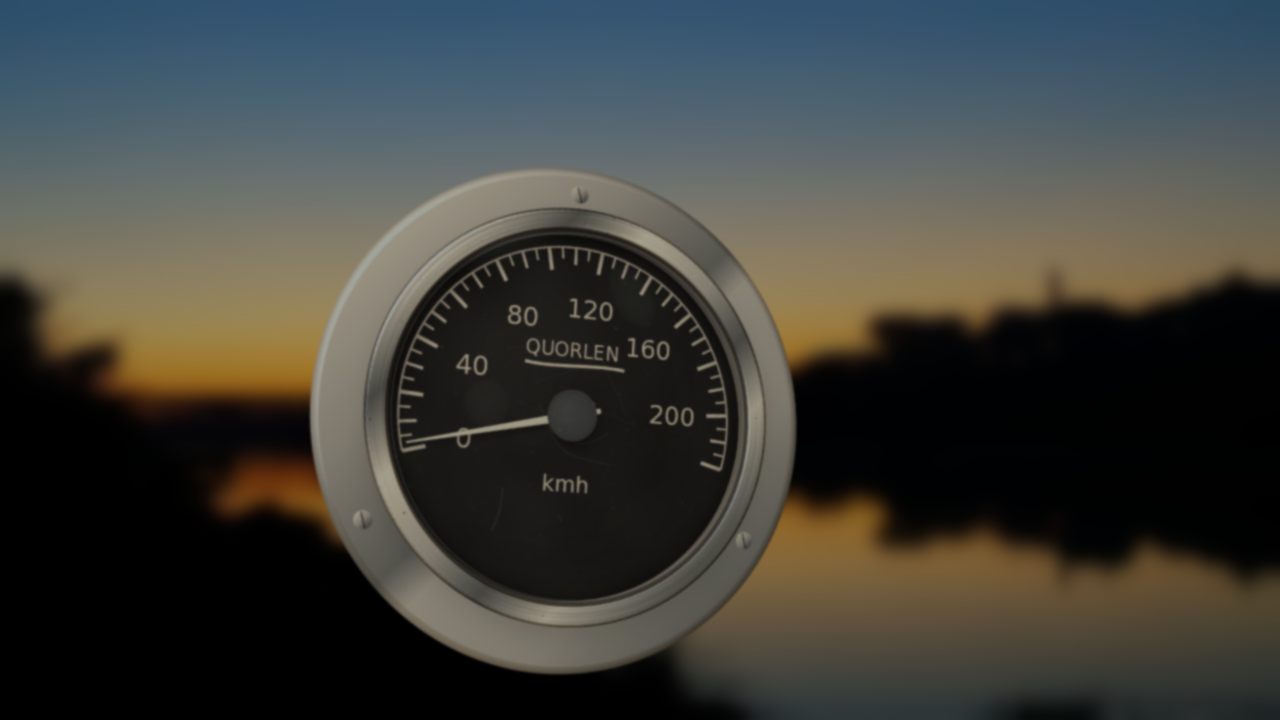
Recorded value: **2.5** km/h
